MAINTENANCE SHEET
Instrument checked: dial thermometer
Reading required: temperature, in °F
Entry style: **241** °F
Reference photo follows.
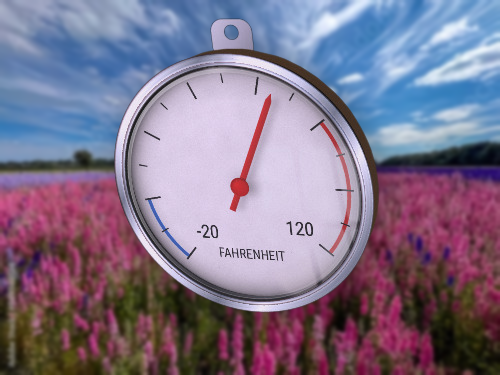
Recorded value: **65** °F
